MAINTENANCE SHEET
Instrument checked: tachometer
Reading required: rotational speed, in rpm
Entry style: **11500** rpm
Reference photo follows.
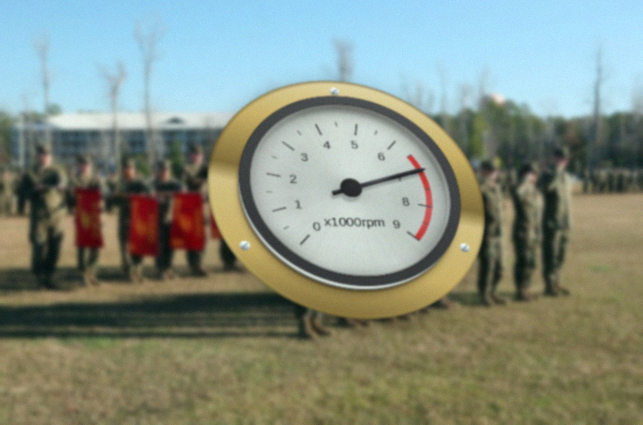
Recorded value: **7000** rpm
